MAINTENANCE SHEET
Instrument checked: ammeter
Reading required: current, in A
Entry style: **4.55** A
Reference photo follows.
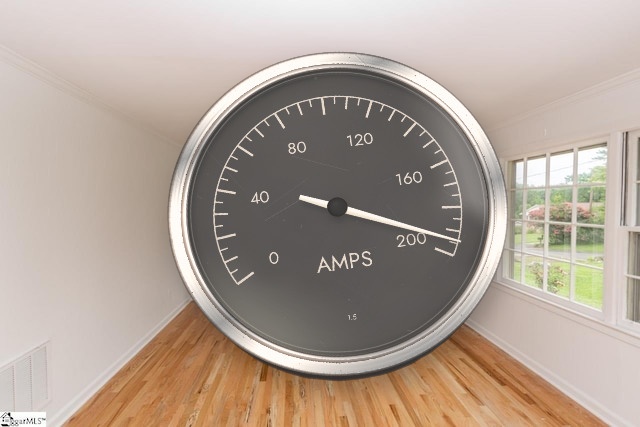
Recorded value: **195** A
